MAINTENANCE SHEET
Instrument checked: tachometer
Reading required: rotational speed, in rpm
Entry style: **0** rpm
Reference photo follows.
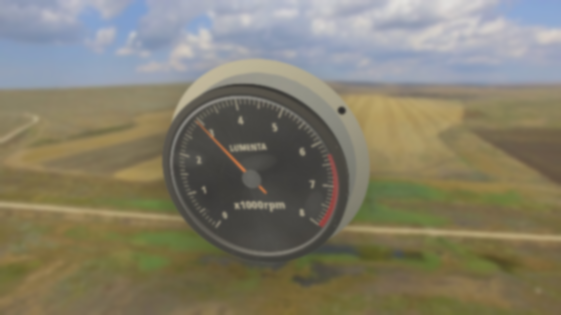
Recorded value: **3000** rpm
